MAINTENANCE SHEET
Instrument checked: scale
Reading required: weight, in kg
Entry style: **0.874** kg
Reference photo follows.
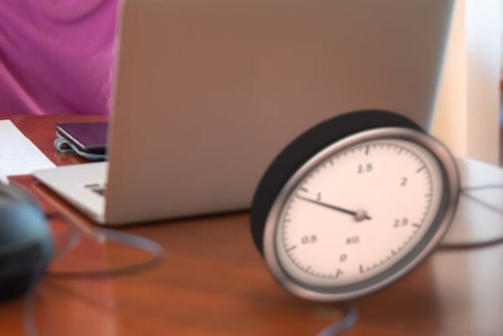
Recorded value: **0.95** kg
